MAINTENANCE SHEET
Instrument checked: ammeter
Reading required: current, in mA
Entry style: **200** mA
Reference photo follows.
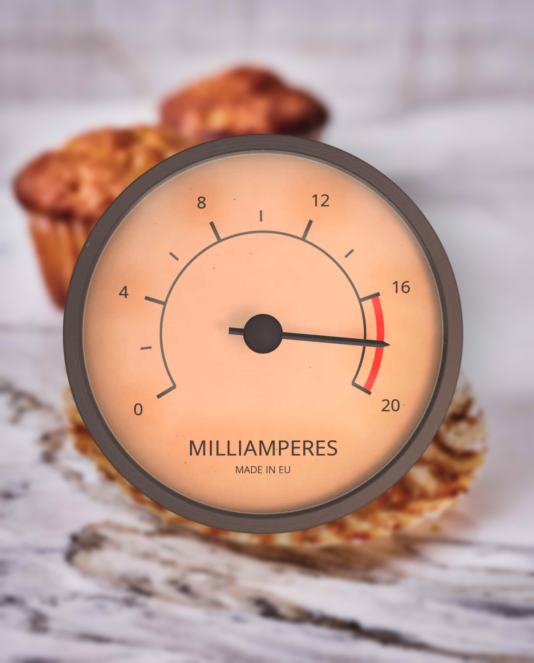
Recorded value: **18** mA
